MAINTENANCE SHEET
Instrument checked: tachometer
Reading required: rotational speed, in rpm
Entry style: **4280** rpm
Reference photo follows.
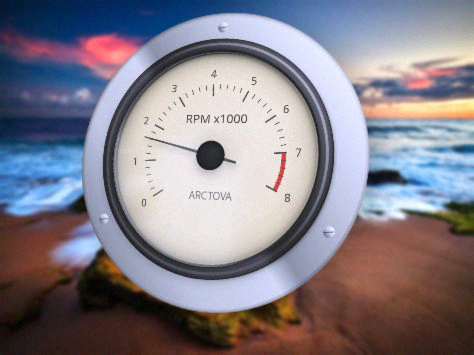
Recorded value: **1600** rpm
